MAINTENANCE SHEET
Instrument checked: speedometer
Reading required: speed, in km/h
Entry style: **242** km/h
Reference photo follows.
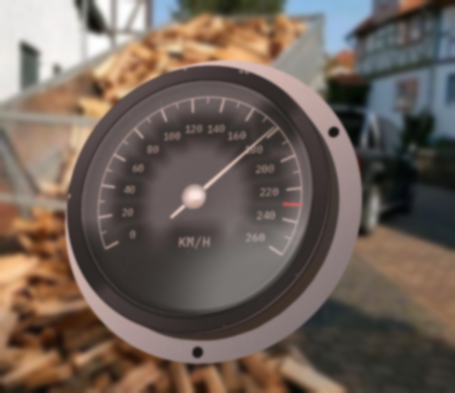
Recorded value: **180** km/h
